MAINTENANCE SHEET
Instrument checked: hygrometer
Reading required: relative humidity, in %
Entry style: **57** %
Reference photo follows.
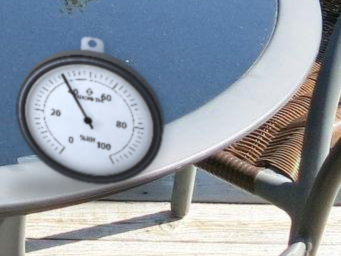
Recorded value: **40** %
